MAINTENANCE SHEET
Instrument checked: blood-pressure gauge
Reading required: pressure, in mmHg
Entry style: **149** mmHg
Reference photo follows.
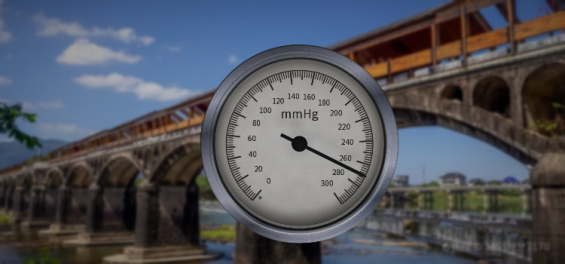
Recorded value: **270** mmHg
